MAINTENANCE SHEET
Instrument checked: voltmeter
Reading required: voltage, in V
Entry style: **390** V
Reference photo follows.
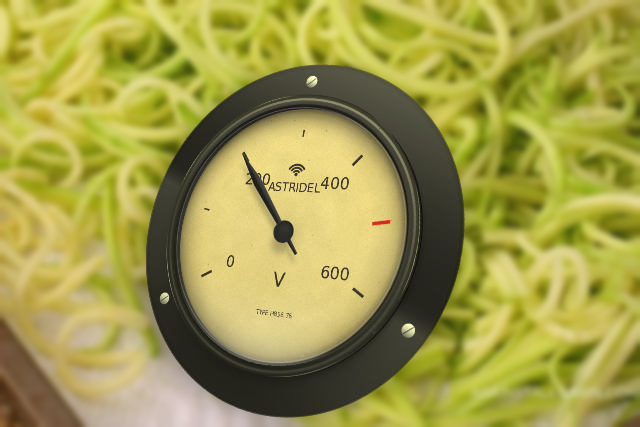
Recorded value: **200** V
